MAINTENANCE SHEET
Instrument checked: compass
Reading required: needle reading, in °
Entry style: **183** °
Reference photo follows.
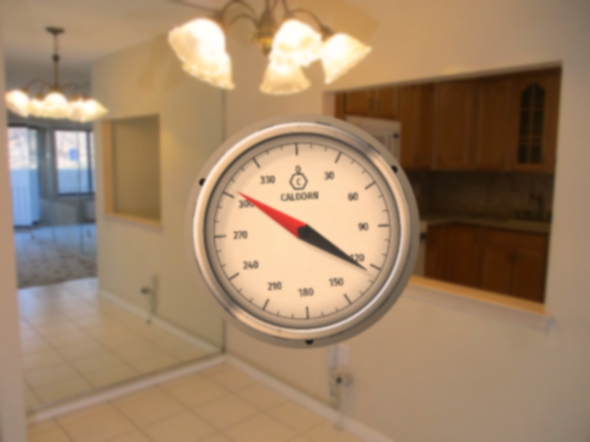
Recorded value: **305** °
